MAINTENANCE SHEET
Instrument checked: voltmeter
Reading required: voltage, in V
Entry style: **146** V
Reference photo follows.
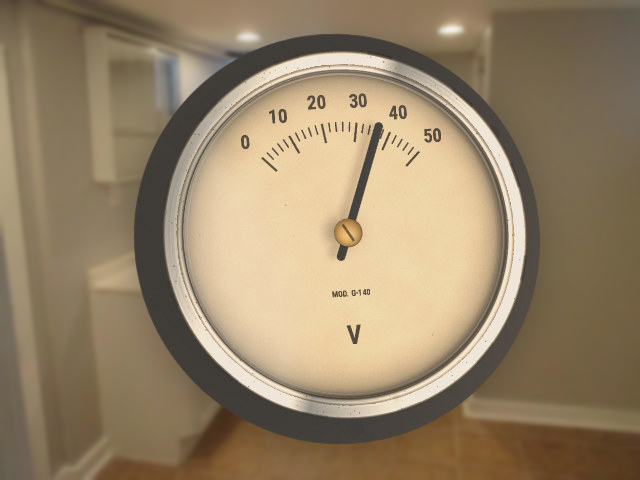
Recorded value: **36** V
